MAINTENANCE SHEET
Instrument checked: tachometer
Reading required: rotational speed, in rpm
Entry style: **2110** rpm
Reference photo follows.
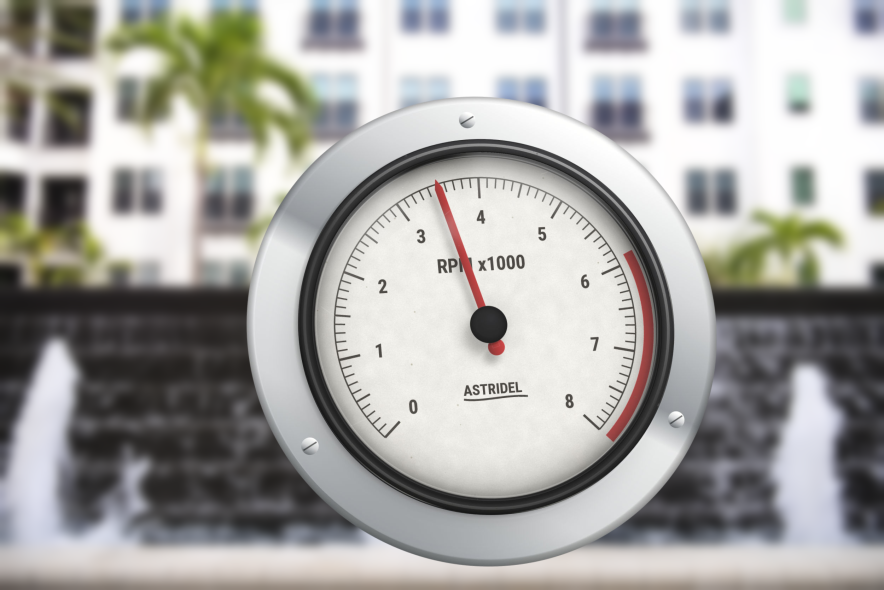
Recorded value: **3500** rpm
